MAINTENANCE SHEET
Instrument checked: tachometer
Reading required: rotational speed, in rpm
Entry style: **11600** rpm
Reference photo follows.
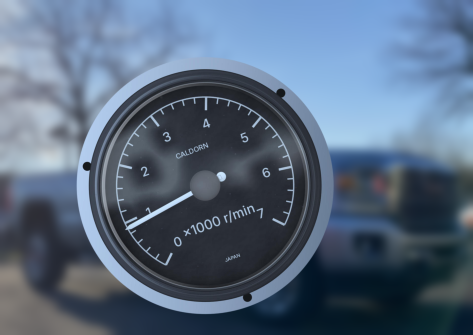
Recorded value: **900** rpm
